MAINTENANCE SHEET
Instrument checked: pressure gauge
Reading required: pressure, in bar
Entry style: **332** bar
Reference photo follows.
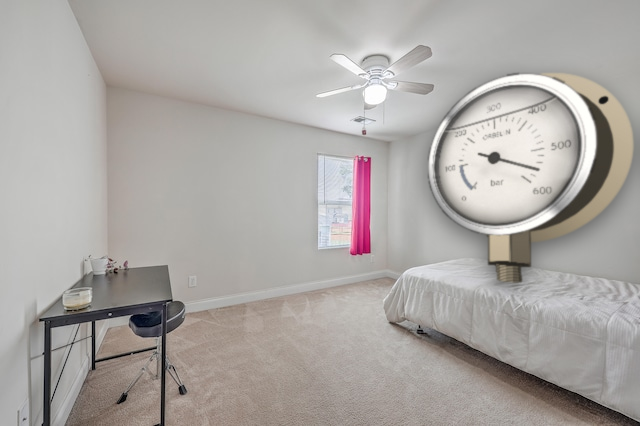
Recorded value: **560** bar
